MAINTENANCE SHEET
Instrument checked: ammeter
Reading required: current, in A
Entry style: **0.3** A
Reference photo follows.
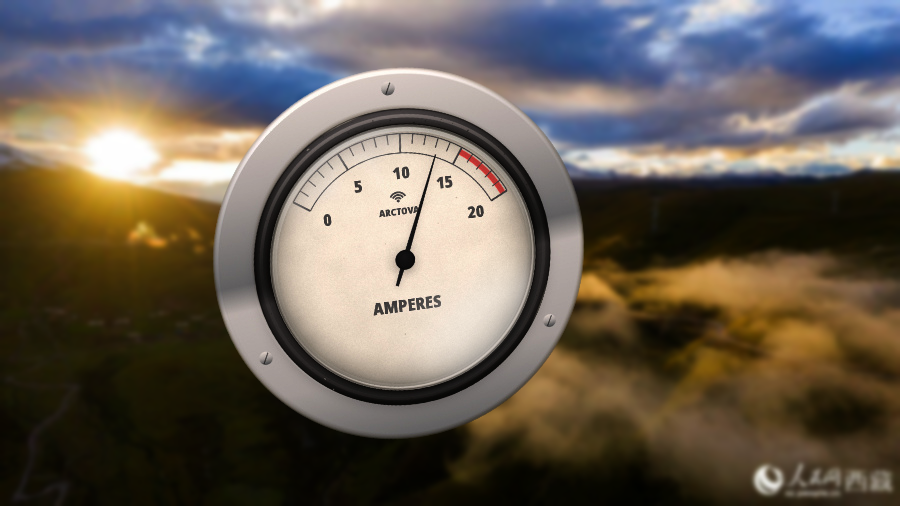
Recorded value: **13** A
